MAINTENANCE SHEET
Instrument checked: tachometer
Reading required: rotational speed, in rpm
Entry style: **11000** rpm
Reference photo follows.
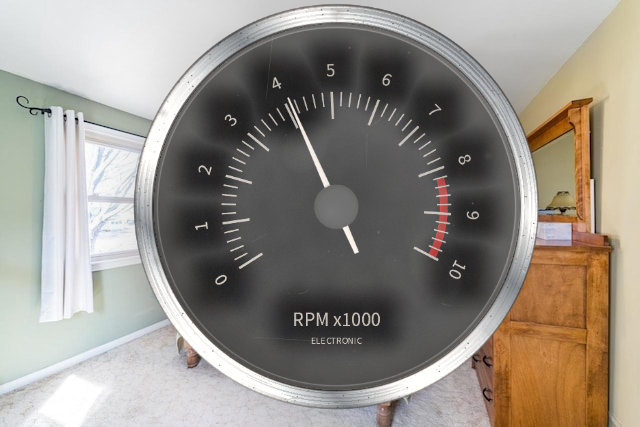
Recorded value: **4100** rpm
